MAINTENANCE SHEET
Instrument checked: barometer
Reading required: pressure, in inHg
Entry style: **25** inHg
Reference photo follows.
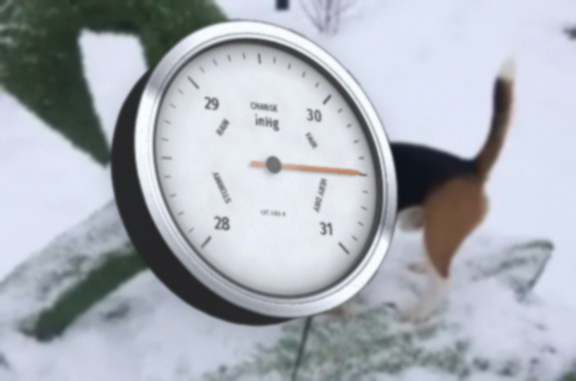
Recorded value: **30.5** inHg
